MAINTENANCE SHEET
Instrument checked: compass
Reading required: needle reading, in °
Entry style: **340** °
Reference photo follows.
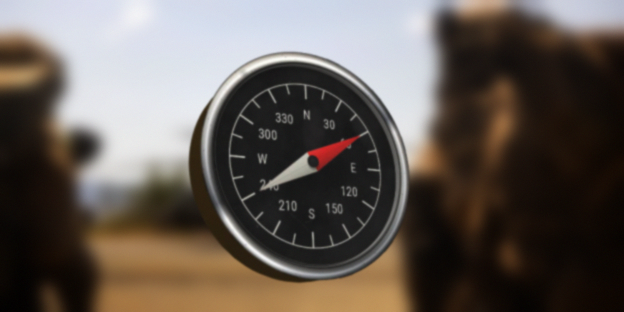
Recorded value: **60** °
